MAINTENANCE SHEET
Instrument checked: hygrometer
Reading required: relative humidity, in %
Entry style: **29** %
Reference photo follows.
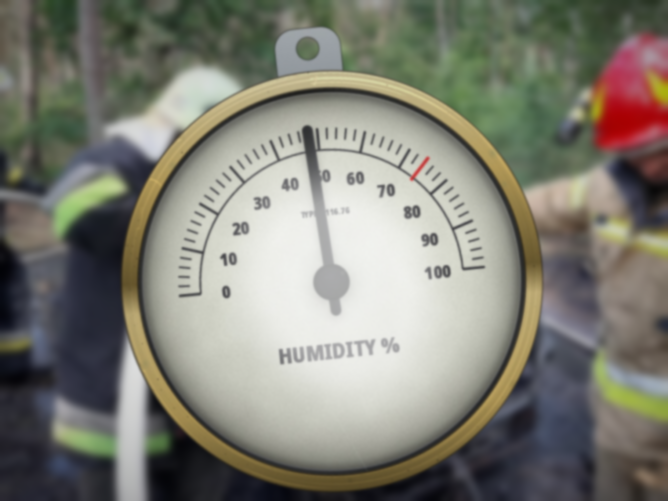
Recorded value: **48** %
